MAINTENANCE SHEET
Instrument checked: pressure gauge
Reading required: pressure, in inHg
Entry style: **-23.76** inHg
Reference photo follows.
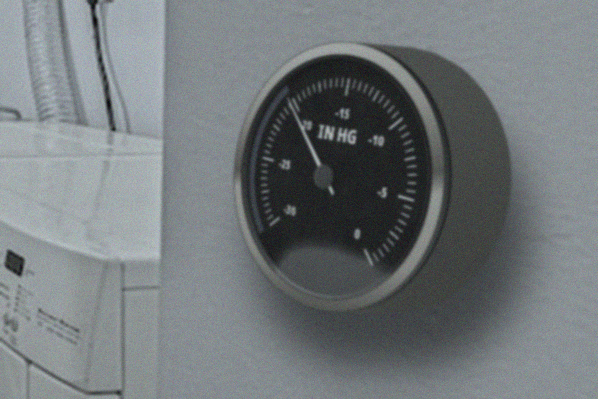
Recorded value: **-20** inHg
